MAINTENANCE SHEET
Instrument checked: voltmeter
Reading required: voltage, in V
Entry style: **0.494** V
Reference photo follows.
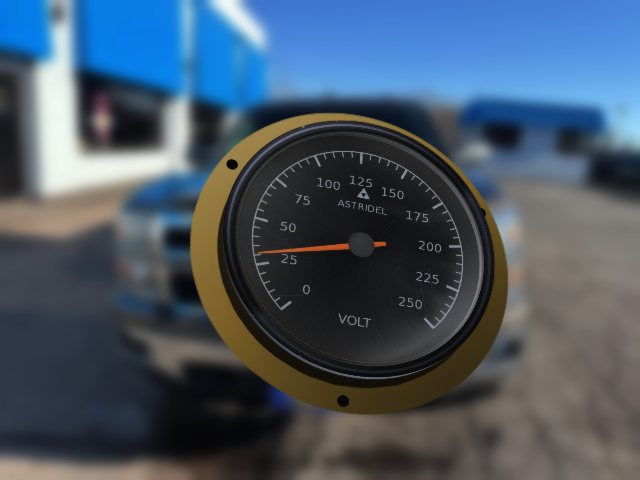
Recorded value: **30** V
